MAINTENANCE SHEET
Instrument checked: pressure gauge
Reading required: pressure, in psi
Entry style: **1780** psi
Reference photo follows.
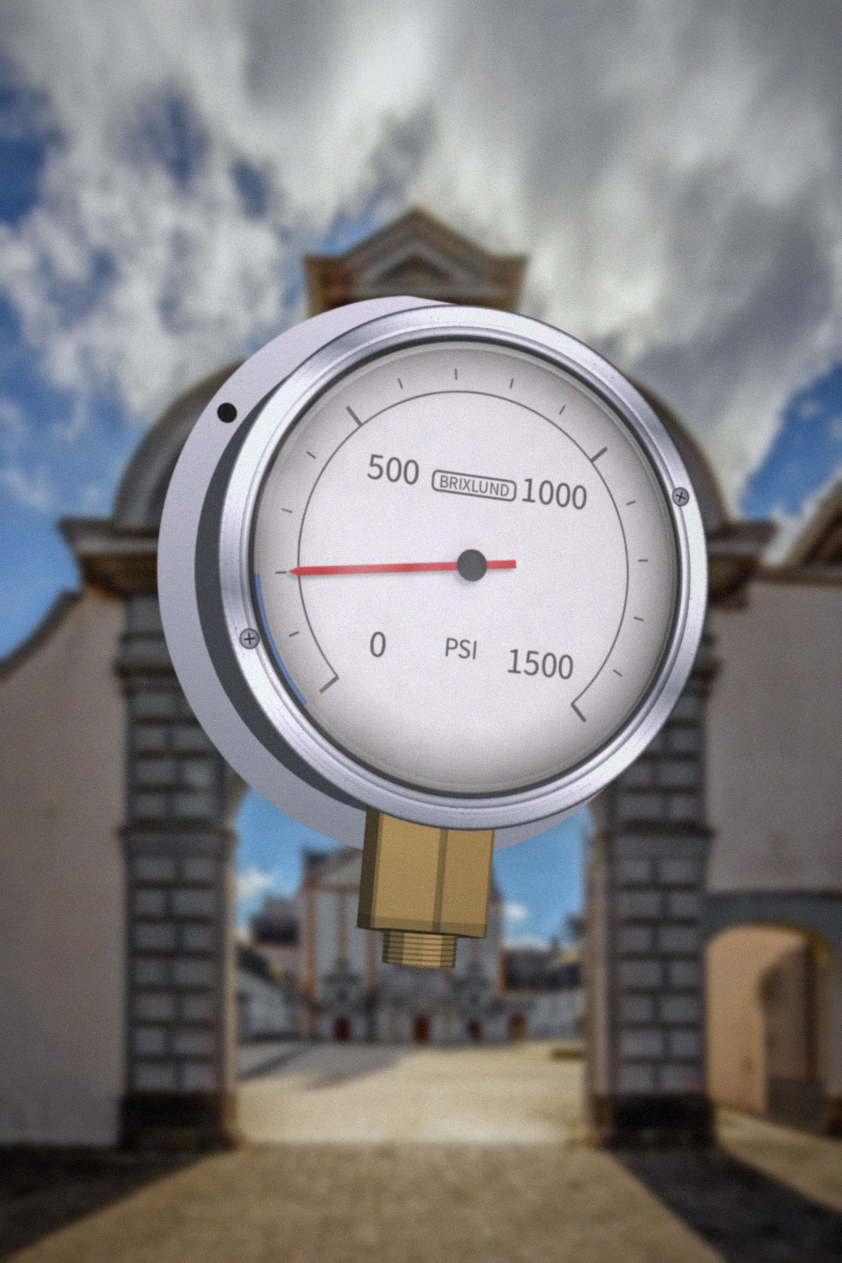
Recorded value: **200** psi
